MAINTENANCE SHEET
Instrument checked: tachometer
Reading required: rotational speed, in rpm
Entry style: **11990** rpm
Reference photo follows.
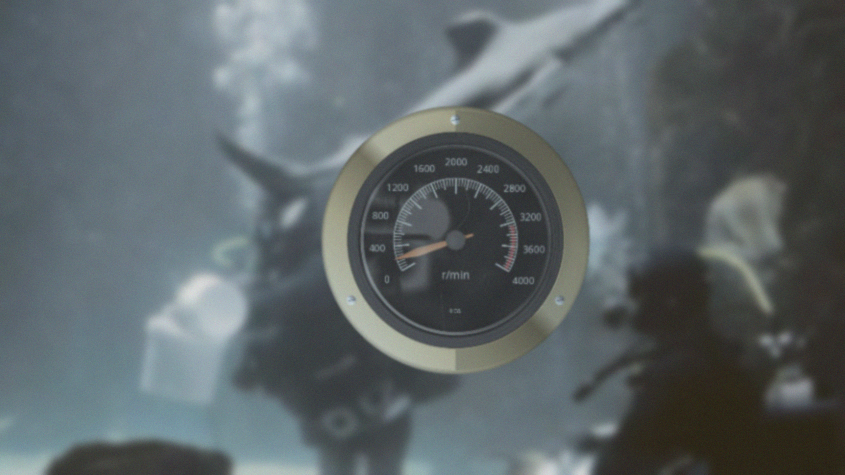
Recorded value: **200** rpm
